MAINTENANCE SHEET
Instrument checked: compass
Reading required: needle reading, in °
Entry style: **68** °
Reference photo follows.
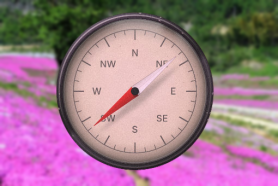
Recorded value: **230** °
